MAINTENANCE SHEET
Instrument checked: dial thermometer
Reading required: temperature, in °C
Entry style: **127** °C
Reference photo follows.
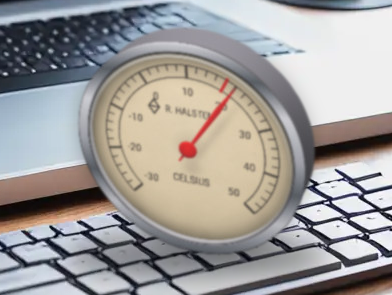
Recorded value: **20** °C
